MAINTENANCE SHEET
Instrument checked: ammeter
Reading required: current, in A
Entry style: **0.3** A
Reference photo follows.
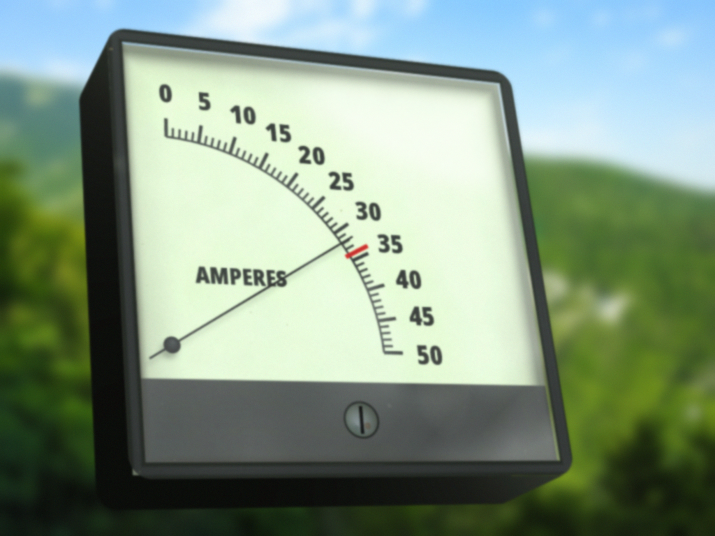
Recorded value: **32** A
